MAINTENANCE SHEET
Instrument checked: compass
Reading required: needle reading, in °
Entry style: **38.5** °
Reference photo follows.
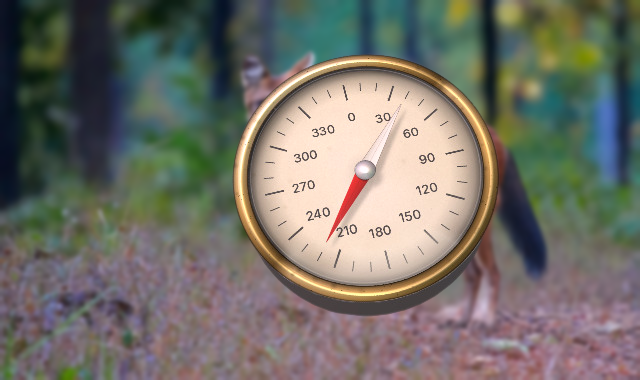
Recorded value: **220** °
